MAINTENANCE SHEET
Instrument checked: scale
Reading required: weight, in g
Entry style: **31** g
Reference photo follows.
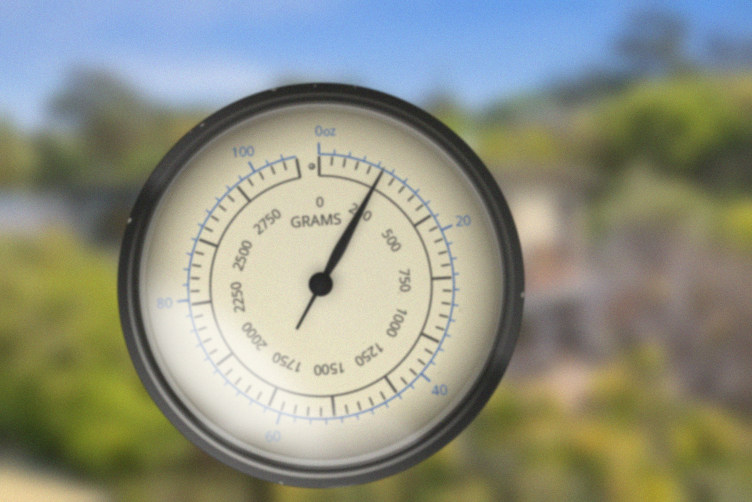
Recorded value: **250** g
